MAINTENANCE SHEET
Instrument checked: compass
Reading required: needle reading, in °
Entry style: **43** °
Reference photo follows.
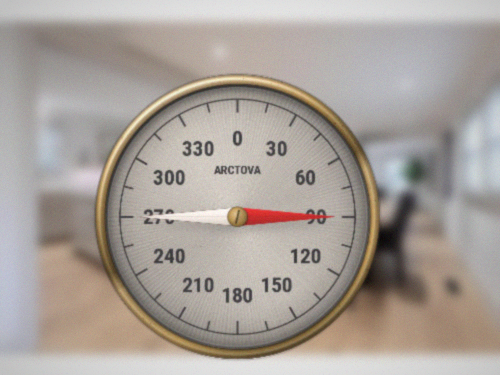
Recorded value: **90** °
